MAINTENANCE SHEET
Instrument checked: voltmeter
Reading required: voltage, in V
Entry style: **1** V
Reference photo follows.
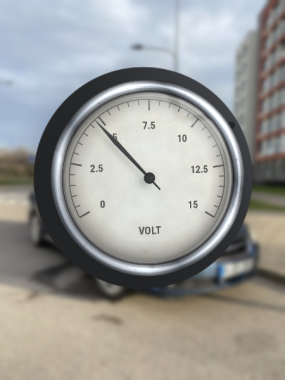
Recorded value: **4.75** V
